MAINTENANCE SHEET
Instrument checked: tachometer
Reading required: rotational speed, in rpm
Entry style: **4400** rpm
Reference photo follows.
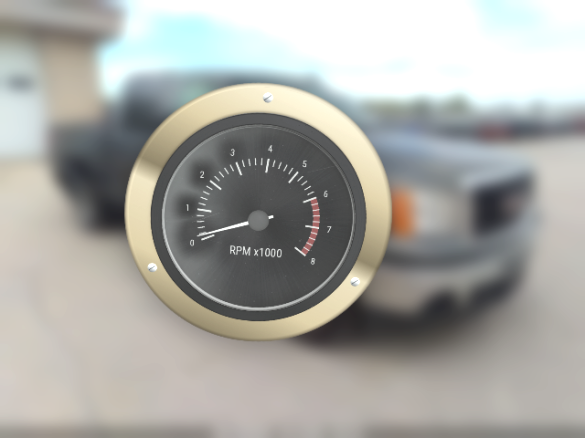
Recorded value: **200** rpm
